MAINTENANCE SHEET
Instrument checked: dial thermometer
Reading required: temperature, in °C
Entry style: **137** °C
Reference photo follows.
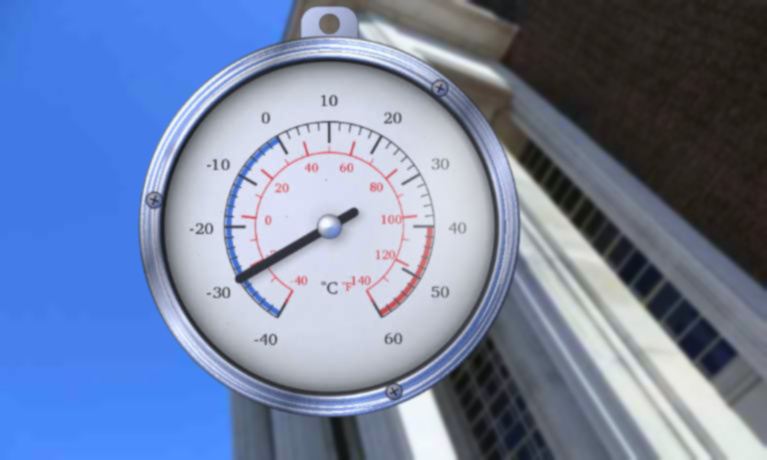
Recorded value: **-30** °C
